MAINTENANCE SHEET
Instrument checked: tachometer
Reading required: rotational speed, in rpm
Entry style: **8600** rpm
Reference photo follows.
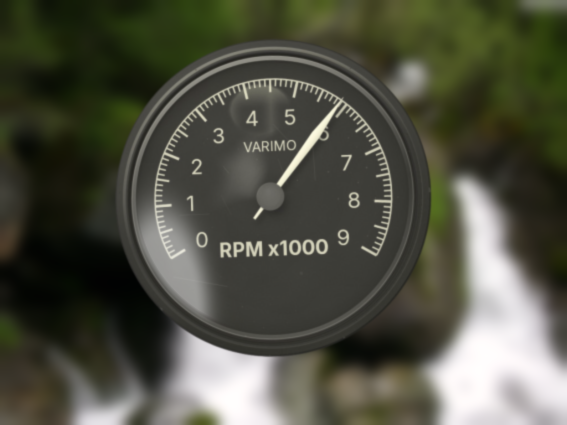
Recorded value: **5900** rpm
